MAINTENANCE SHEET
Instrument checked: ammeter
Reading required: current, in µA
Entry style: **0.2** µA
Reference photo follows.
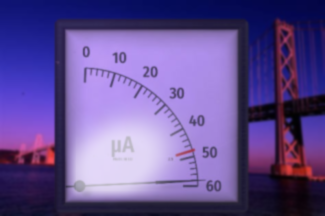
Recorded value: **58** µA
